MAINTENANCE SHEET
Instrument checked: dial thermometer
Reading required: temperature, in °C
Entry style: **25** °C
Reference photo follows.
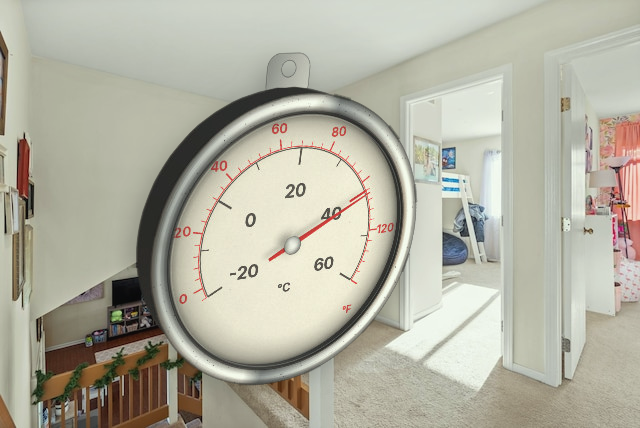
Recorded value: **40** °C
